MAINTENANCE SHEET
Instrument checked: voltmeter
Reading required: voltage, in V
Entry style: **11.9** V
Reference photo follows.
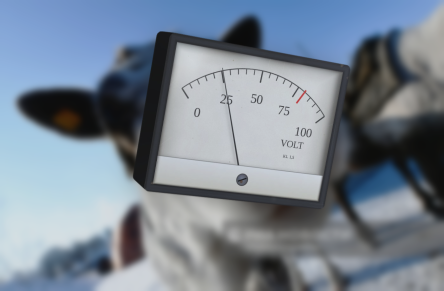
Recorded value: **25** V
